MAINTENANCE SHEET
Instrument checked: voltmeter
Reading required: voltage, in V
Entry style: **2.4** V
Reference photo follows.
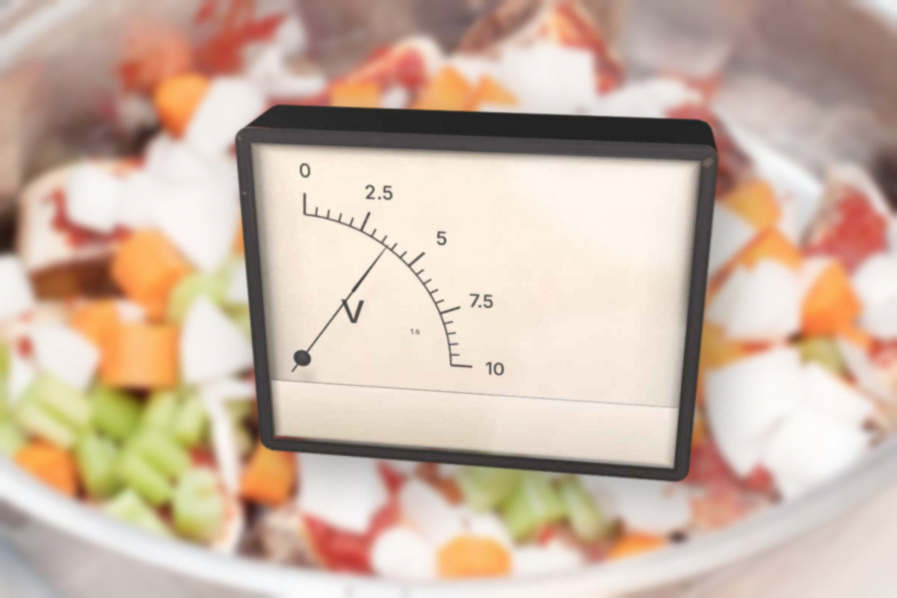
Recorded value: **3.75** V
